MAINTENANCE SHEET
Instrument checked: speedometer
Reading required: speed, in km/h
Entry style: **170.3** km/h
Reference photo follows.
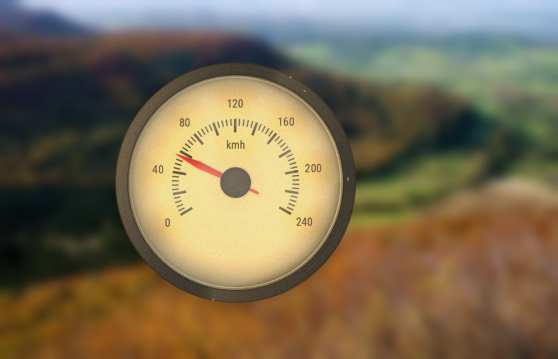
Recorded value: **56** km/h
